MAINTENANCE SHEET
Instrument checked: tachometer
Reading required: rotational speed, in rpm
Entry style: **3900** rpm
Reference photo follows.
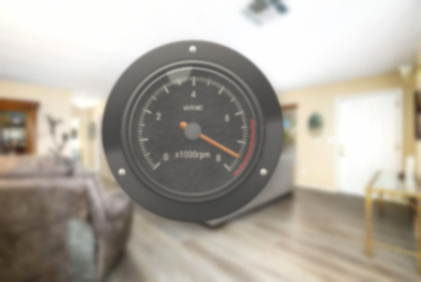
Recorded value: **7500** rpm
